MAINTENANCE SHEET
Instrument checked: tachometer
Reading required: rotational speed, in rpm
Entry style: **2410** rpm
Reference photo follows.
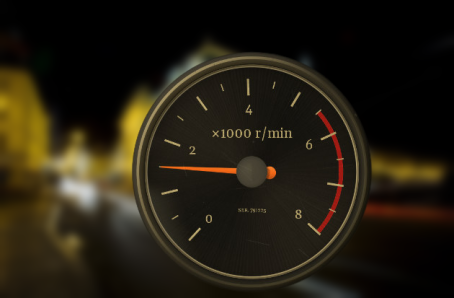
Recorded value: **1500** rpm
